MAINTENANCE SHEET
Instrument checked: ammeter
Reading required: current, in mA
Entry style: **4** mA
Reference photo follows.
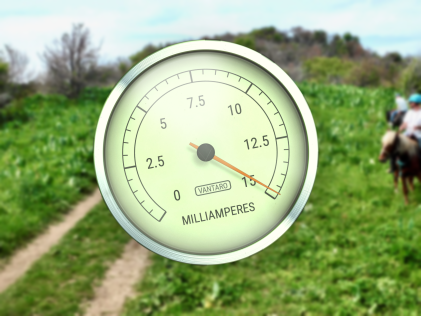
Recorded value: **14.75** mA
